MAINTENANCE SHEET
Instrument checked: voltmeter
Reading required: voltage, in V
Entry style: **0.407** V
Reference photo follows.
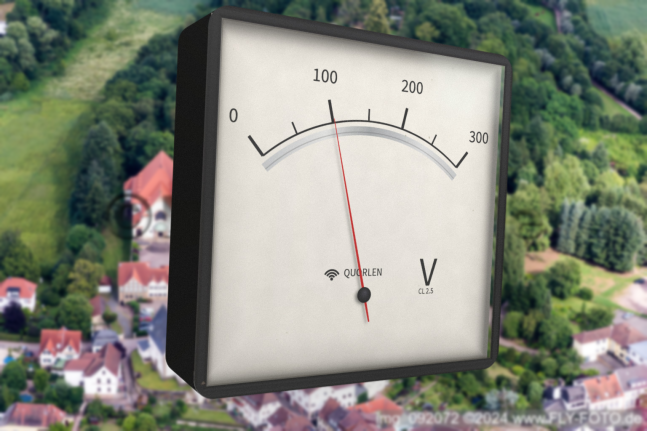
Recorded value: **100** V
